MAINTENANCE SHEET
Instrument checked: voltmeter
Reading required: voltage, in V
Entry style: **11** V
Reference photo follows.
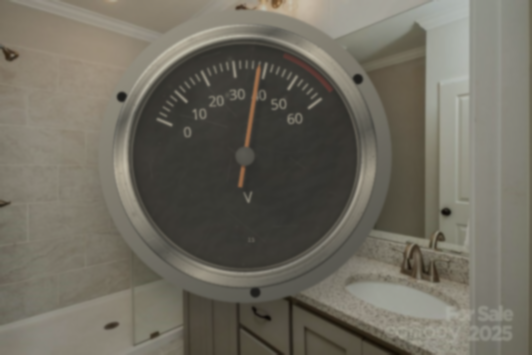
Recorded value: **38** V
